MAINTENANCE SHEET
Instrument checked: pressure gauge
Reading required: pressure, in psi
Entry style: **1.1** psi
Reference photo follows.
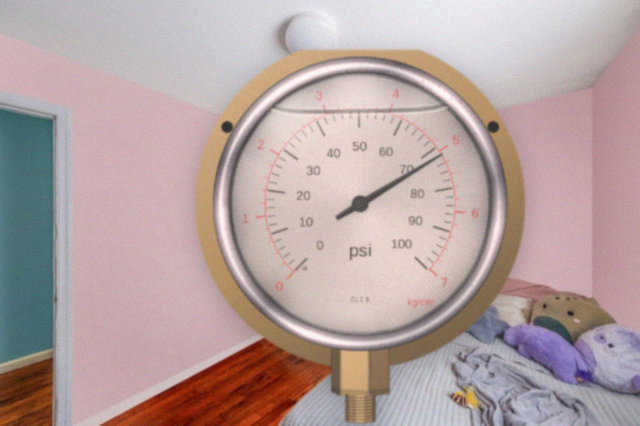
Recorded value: **72** psi
